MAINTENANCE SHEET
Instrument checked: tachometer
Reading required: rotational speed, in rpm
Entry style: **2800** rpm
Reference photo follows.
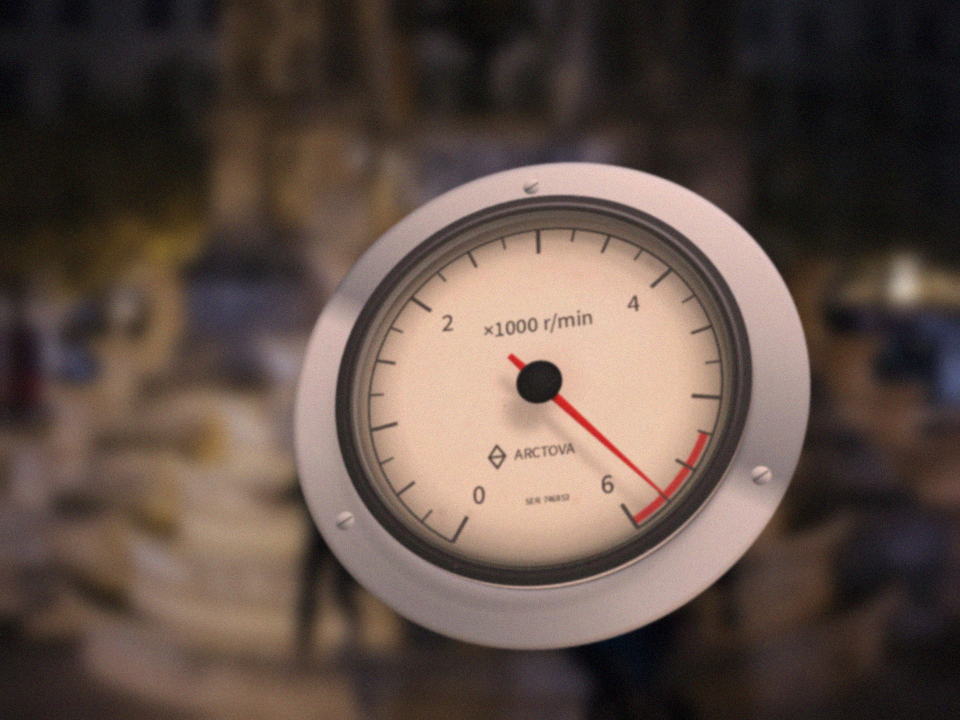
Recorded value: **5750** rpm
